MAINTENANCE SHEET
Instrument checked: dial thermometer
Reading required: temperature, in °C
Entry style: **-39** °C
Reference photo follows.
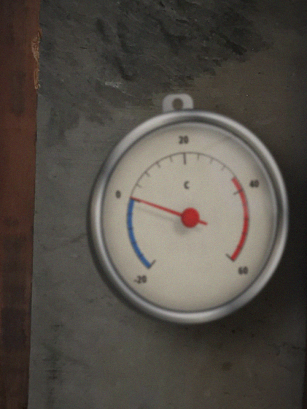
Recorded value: **0** °C
